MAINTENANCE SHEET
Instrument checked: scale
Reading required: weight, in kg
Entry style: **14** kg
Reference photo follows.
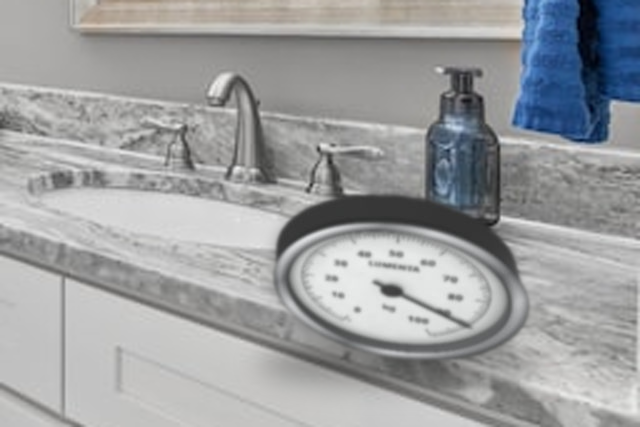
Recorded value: **90** kg
